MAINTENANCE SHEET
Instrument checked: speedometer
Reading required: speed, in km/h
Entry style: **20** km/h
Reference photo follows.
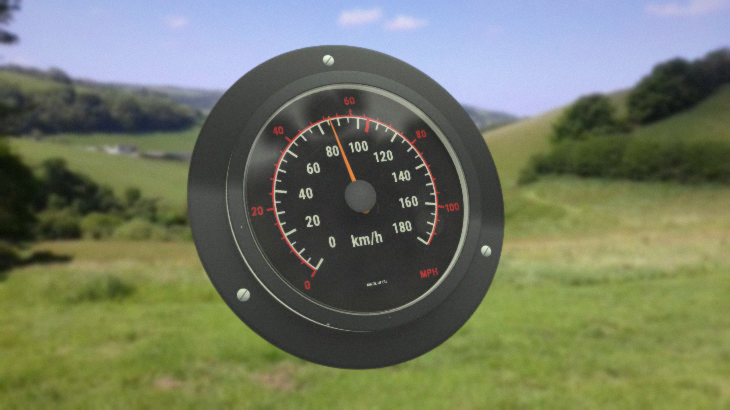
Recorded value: **85** km/h
